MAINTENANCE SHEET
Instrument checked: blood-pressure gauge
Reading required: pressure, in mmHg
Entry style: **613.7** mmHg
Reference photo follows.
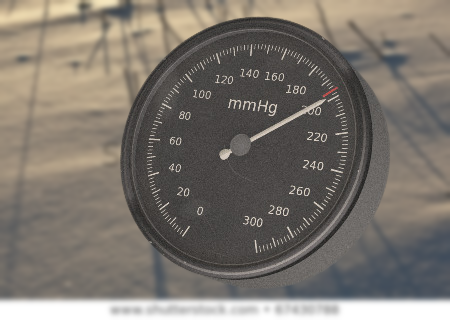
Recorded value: **200** mmHg
